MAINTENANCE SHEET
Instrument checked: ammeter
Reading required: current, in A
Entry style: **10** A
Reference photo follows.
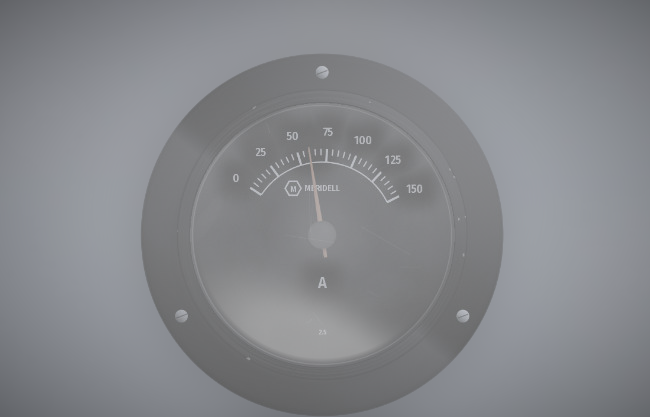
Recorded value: **60** A
